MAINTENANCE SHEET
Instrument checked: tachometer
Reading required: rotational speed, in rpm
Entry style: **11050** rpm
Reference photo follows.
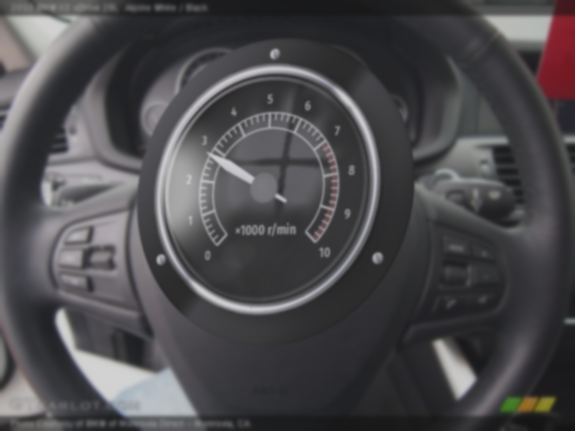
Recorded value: **2800** rpm
